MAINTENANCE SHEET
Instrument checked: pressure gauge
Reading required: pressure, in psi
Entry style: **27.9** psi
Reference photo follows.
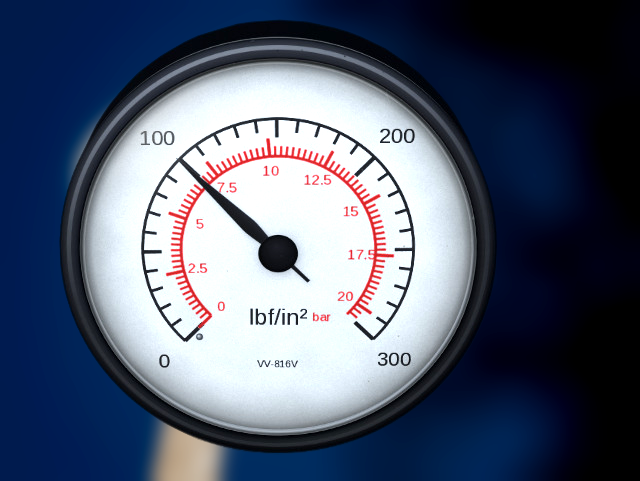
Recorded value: **100** psi
